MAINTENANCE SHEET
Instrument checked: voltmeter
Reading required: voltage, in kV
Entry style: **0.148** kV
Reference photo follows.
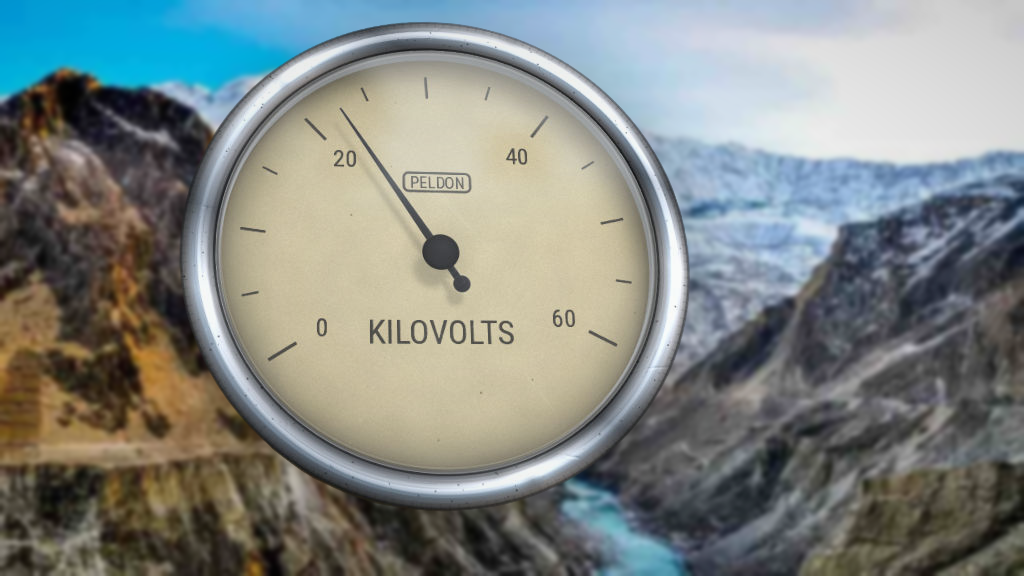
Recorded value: **22.5** kV
